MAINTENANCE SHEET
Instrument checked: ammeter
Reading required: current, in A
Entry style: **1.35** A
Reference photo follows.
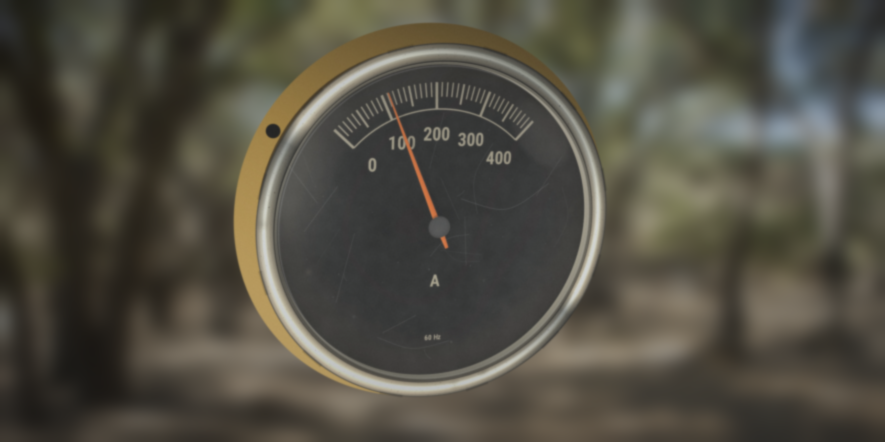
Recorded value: **110** A
